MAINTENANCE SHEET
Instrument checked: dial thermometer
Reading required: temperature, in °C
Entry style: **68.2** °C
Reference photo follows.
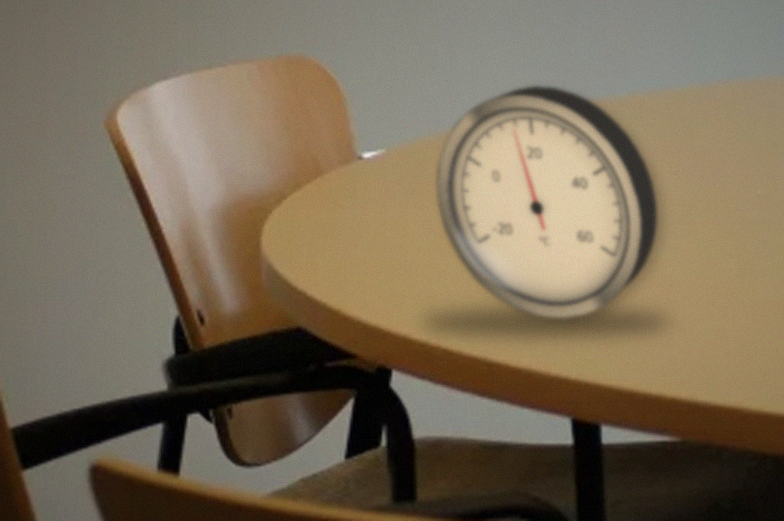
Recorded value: **16** °C
